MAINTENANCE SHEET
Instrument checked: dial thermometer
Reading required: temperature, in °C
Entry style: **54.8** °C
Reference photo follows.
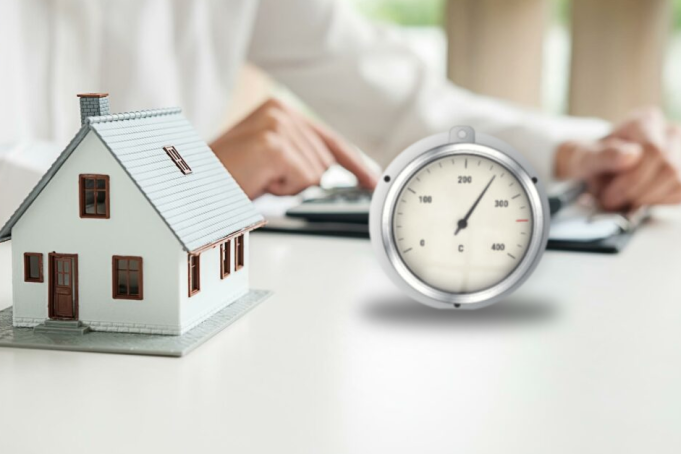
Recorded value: **250** °C
